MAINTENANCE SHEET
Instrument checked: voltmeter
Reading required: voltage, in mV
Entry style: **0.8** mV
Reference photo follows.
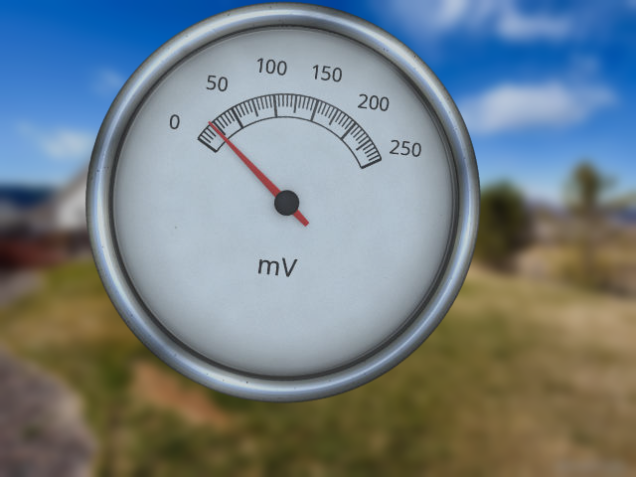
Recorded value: **20** mV
